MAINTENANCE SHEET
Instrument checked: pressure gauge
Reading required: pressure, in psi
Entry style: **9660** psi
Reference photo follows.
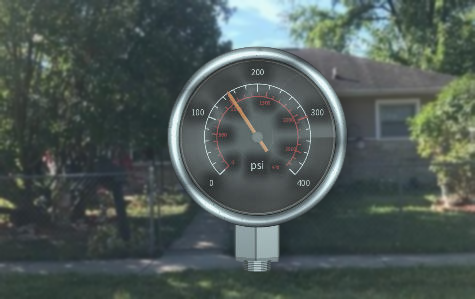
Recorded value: **150** psi
